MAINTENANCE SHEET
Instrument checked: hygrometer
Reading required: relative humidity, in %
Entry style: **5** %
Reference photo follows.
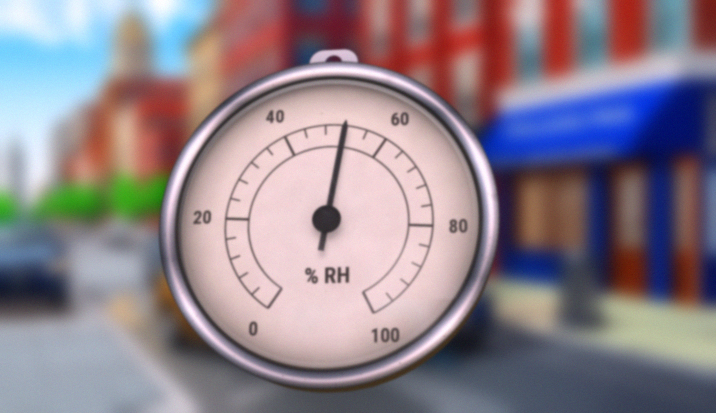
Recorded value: **52** %
